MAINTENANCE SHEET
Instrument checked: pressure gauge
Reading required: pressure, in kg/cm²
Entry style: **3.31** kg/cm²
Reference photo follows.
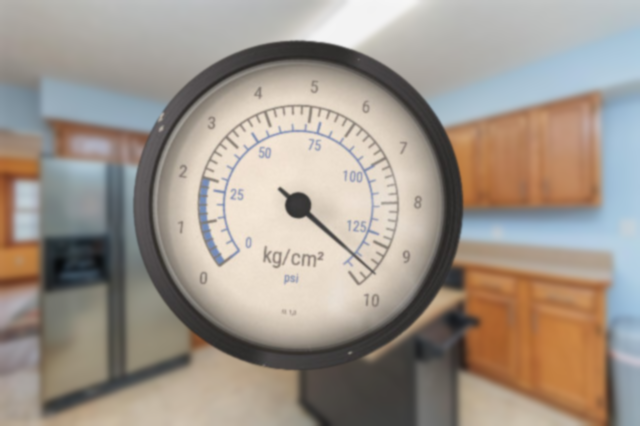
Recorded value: **9.6** kg/cm²
